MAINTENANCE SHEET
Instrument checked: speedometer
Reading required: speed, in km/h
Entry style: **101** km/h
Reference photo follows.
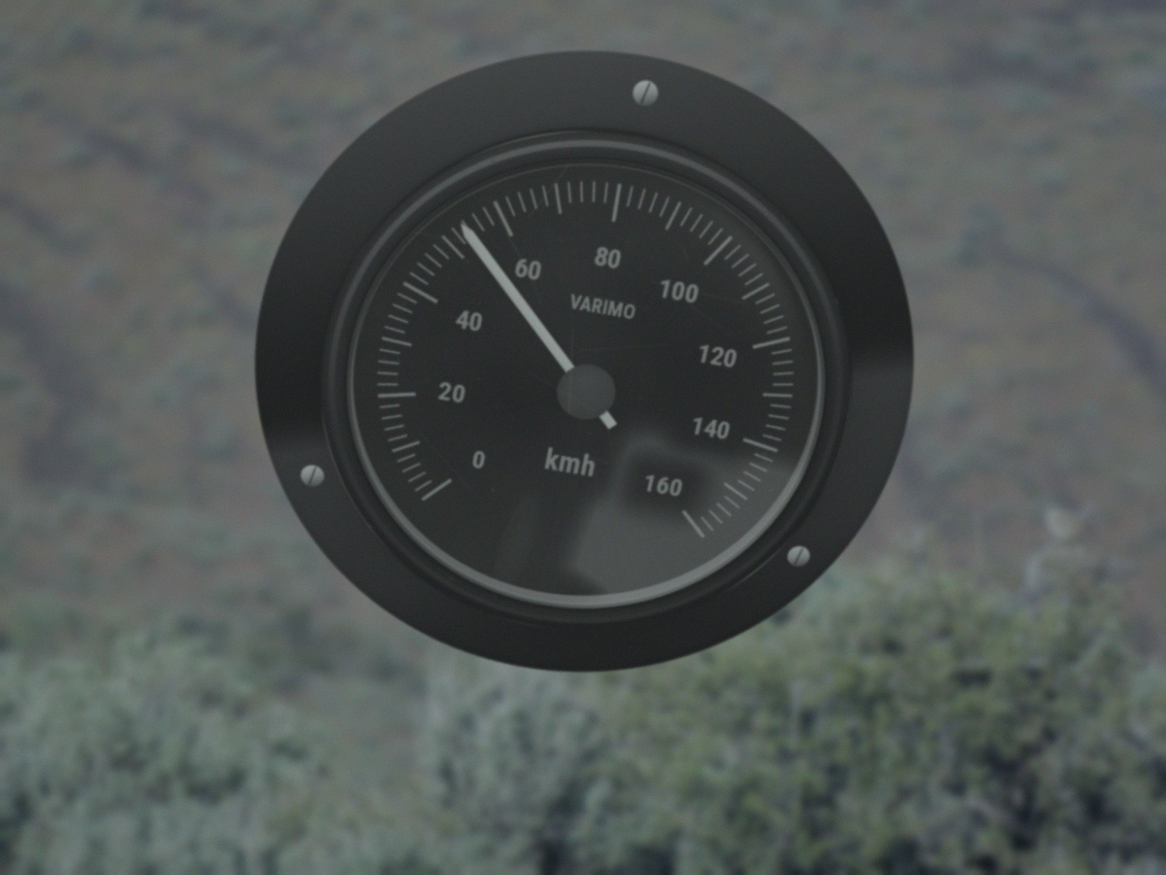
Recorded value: **54** km/h
